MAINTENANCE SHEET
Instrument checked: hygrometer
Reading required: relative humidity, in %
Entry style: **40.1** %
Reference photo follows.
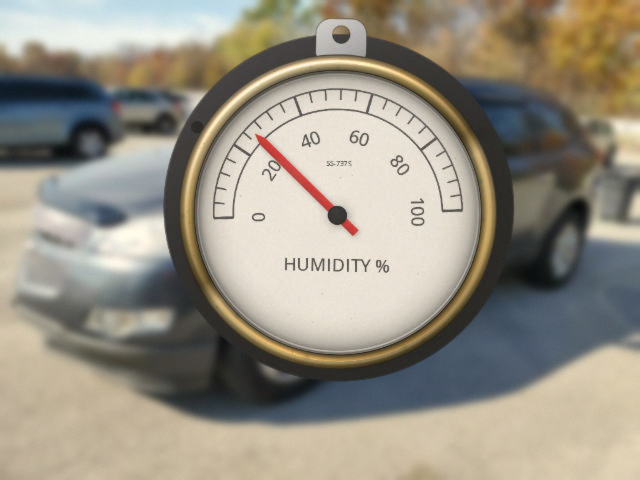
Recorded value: **26** %
